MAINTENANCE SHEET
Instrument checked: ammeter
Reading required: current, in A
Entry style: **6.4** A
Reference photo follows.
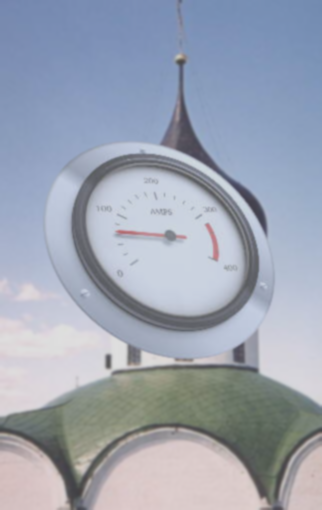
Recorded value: **60** A
